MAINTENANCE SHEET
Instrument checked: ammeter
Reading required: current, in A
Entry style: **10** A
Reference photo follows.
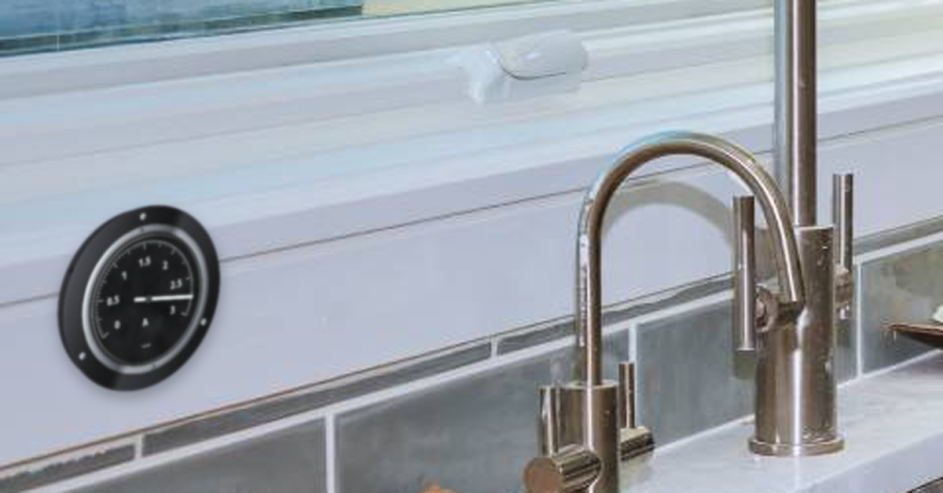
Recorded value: **2.75** A
